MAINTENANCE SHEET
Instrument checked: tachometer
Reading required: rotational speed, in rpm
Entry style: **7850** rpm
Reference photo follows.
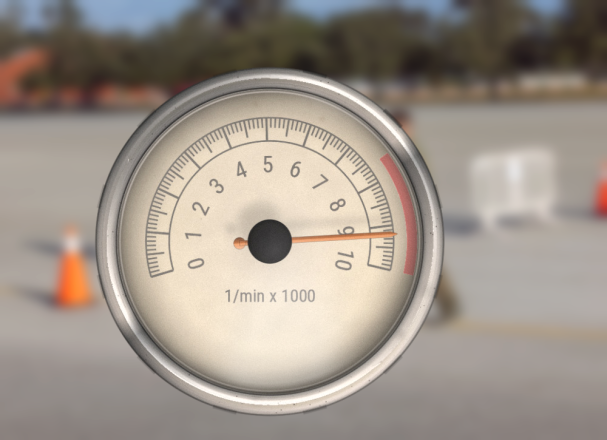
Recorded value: **9200** rpm
